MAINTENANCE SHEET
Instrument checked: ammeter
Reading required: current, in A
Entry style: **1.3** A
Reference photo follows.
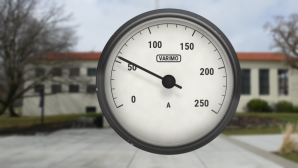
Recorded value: **55** A
